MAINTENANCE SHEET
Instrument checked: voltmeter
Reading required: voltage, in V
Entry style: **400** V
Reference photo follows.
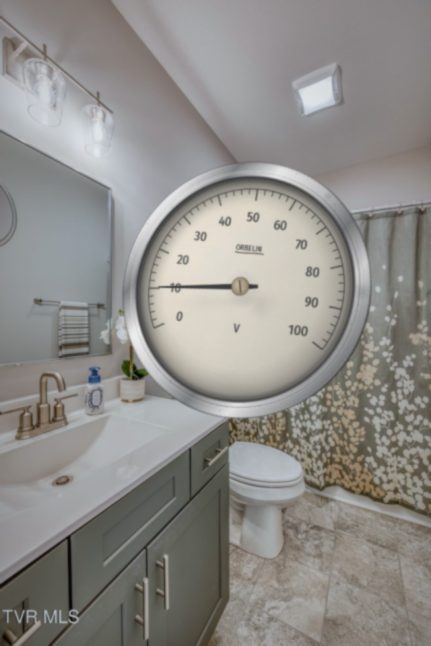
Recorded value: **10** V
